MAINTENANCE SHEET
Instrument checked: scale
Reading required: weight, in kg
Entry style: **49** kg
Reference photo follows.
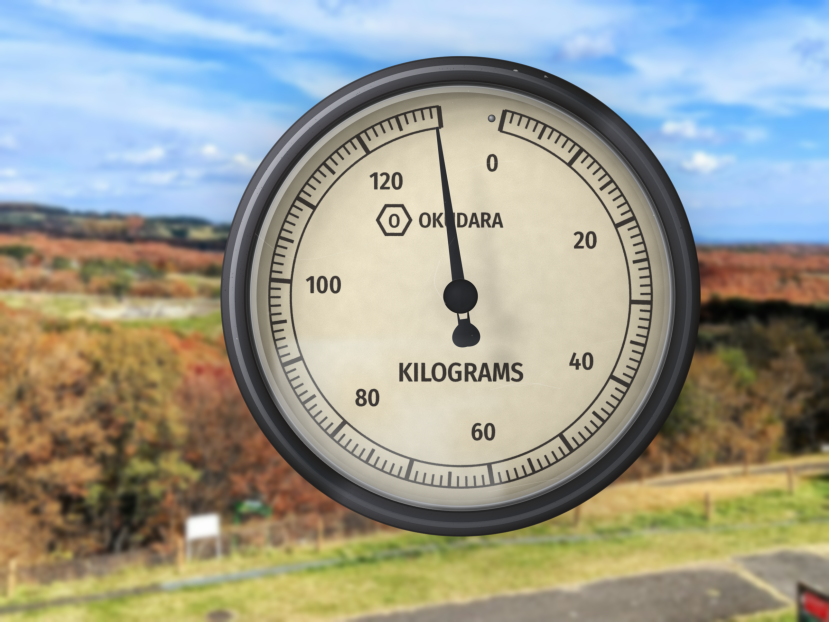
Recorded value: **129.5** kg
